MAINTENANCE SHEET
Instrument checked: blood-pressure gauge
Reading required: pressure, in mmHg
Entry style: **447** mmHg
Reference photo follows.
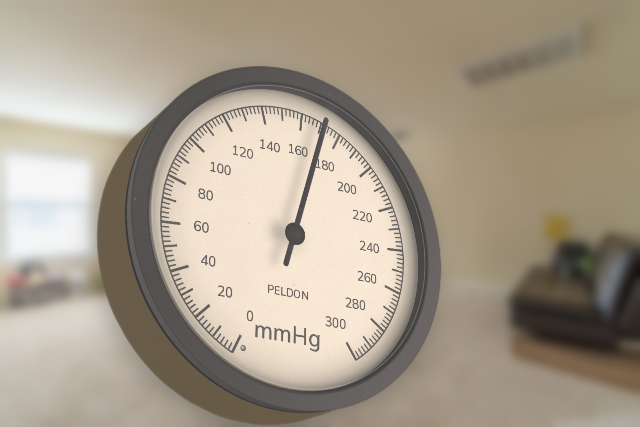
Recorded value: **170** mmHg
